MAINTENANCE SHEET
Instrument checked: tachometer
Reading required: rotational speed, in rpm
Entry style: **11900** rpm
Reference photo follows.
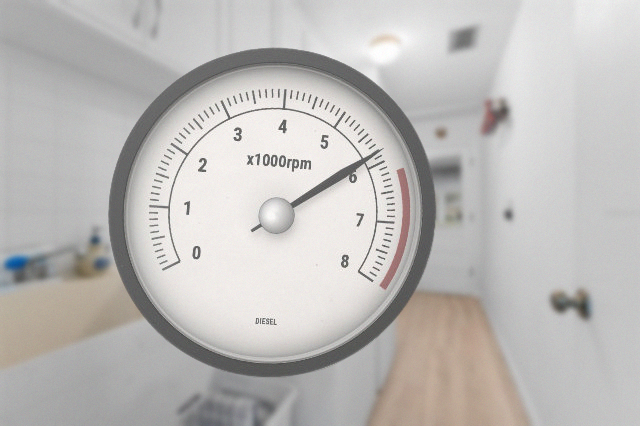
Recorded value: **5800** rpm
